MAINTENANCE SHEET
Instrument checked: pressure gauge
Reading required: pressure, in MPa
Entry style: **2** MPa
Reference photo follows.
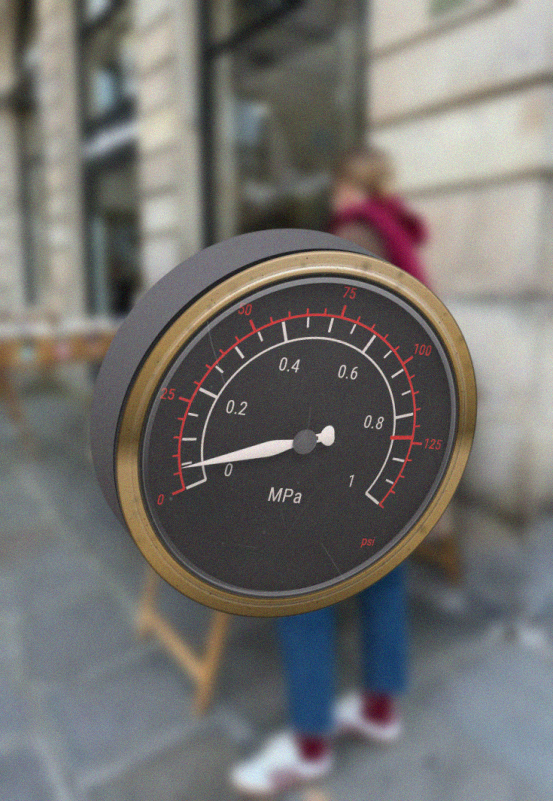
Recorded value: **0.05** MPa
